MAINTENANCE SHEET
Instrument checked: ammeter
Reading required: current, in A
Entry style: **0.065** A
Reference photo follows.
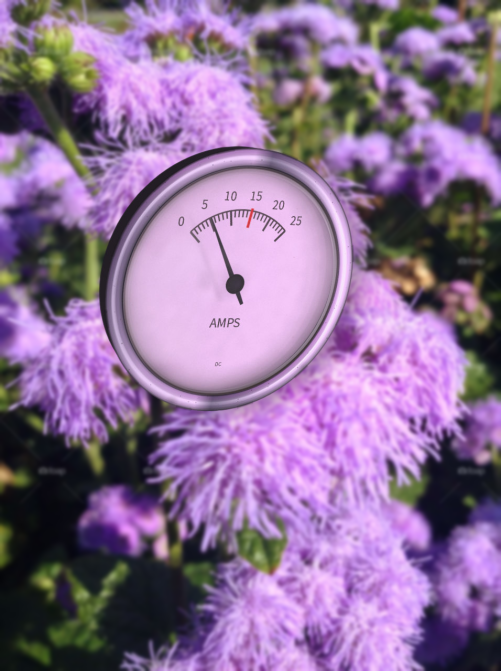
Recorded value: **5** A
